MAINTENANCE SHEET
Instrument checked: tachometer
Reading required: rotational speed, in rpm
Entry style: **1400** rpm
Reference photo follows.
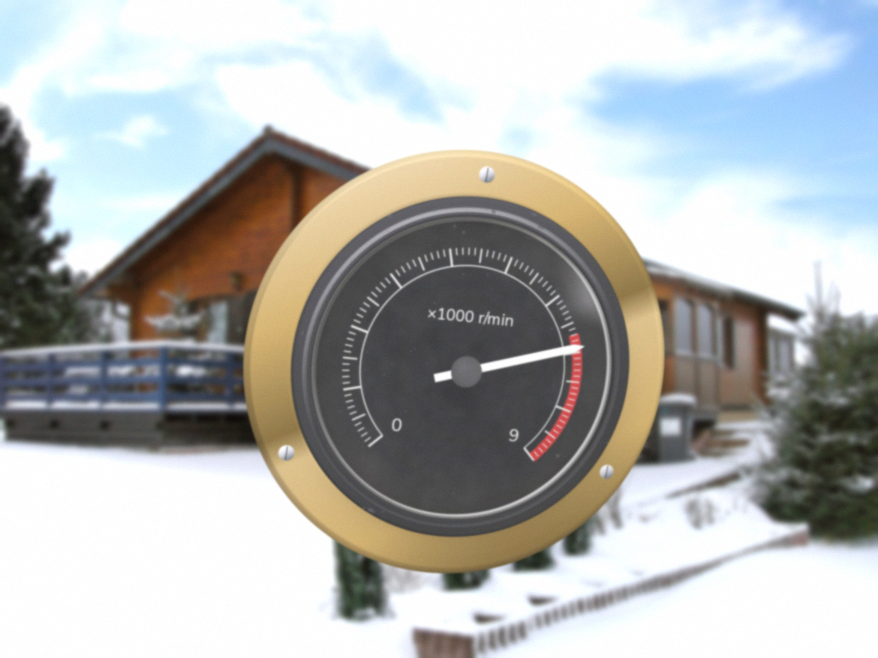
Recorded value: **6900** rpm
